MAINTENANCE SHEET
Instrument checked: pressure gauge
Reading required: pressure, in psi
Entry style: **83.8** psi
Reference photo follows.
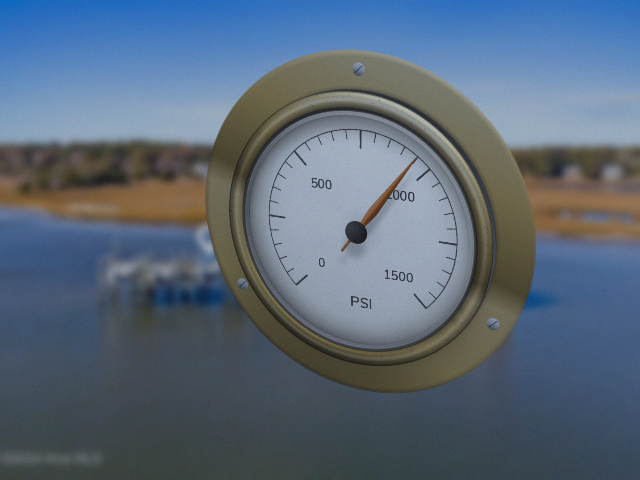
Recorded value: **950** psi
